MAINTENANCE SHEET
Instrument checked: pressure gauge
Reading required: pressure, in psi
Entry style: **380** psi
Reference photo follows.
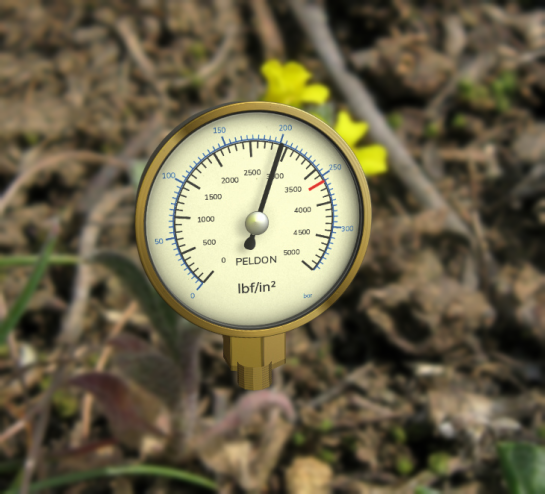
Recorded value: **2900** psi
